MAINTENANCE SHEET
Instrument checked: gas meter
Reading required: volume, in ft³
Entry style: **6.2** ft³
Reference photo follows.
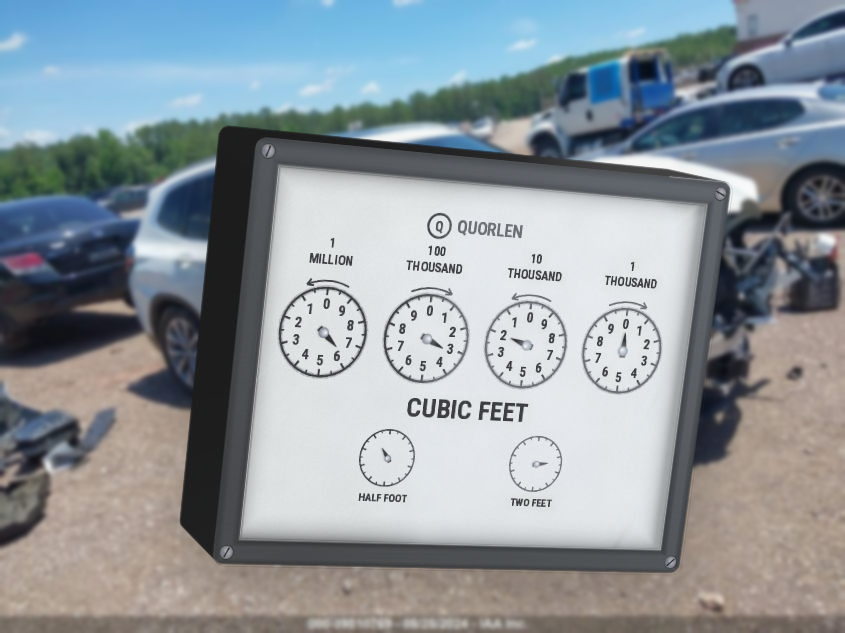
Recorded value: **632000** ft³
